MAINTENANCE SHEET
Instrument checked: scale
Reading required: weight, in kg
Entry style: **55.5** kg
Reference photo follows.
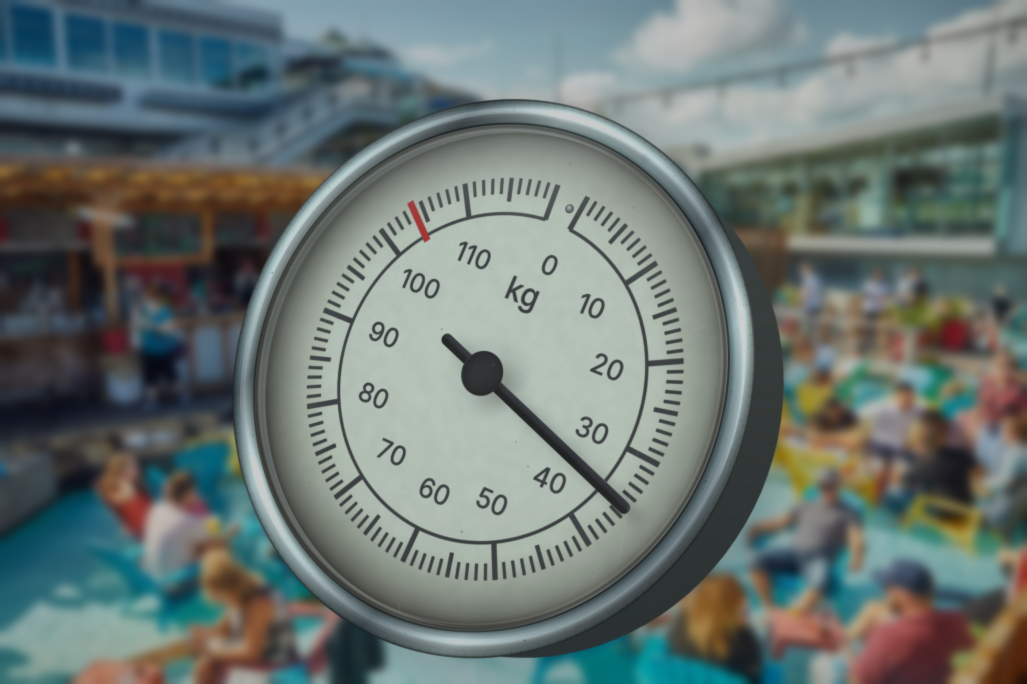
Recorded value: **35** kg
